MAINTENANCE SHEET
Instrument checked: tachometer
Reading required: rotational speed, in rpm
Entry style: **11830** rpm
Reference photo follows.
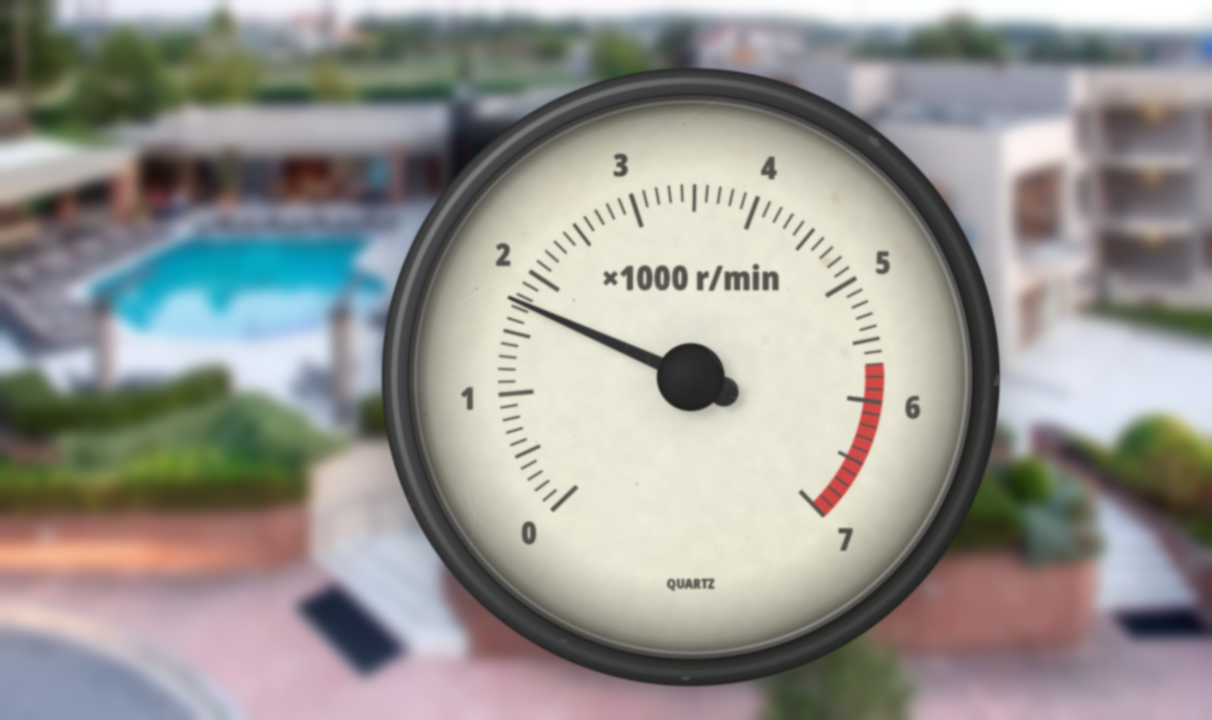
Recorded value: **1750** rpm
